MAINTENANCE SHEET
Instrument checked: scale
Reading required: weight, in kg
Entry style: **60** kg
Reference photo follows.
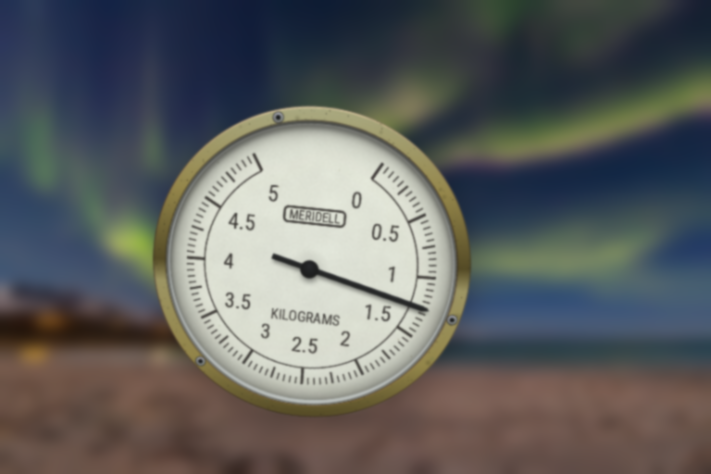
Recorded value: **1.25** kg
